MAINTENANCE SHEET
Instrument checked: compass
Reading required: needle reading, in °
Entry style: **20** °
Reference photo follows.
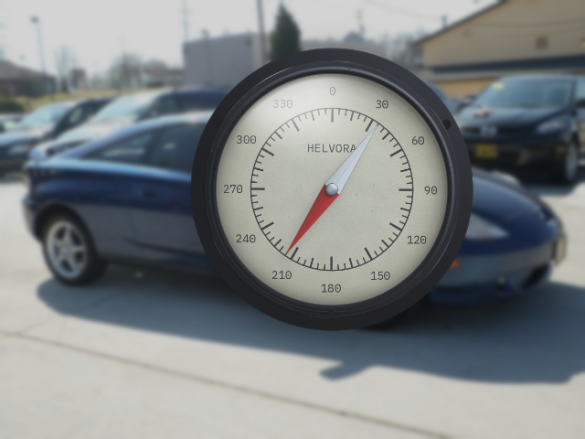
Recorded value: **215** °
